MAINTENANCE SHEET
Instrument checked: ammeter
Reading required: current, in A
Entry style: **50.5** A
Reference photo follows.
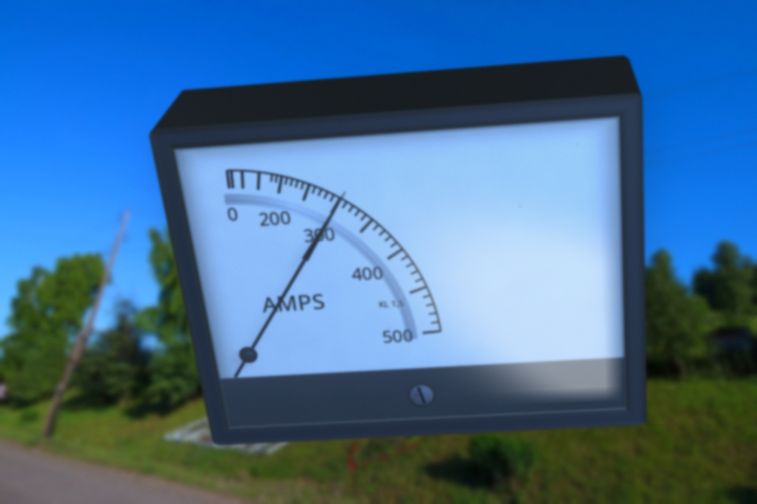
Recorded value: **300** A
